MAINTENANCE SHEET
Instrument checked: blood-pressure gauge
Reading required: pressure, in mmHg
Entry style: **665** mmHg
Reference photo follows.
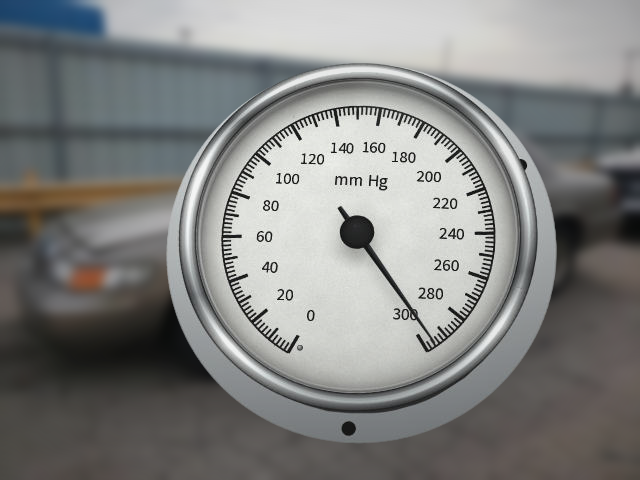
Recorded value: **296** mmHg
